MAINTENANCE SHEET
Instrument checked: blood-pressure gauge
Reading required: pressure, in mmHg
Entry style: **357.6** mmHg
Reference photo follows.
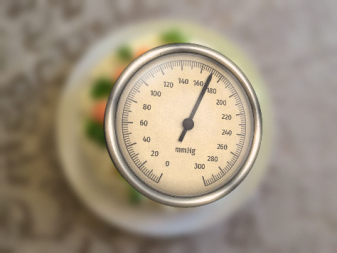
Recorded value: **170** mmHg
